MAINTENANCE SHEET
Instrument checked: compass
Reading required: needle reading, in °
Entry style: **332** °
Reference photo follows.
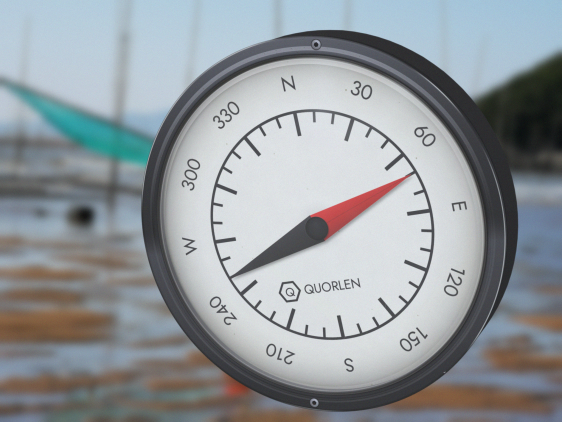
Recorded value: **70** °
